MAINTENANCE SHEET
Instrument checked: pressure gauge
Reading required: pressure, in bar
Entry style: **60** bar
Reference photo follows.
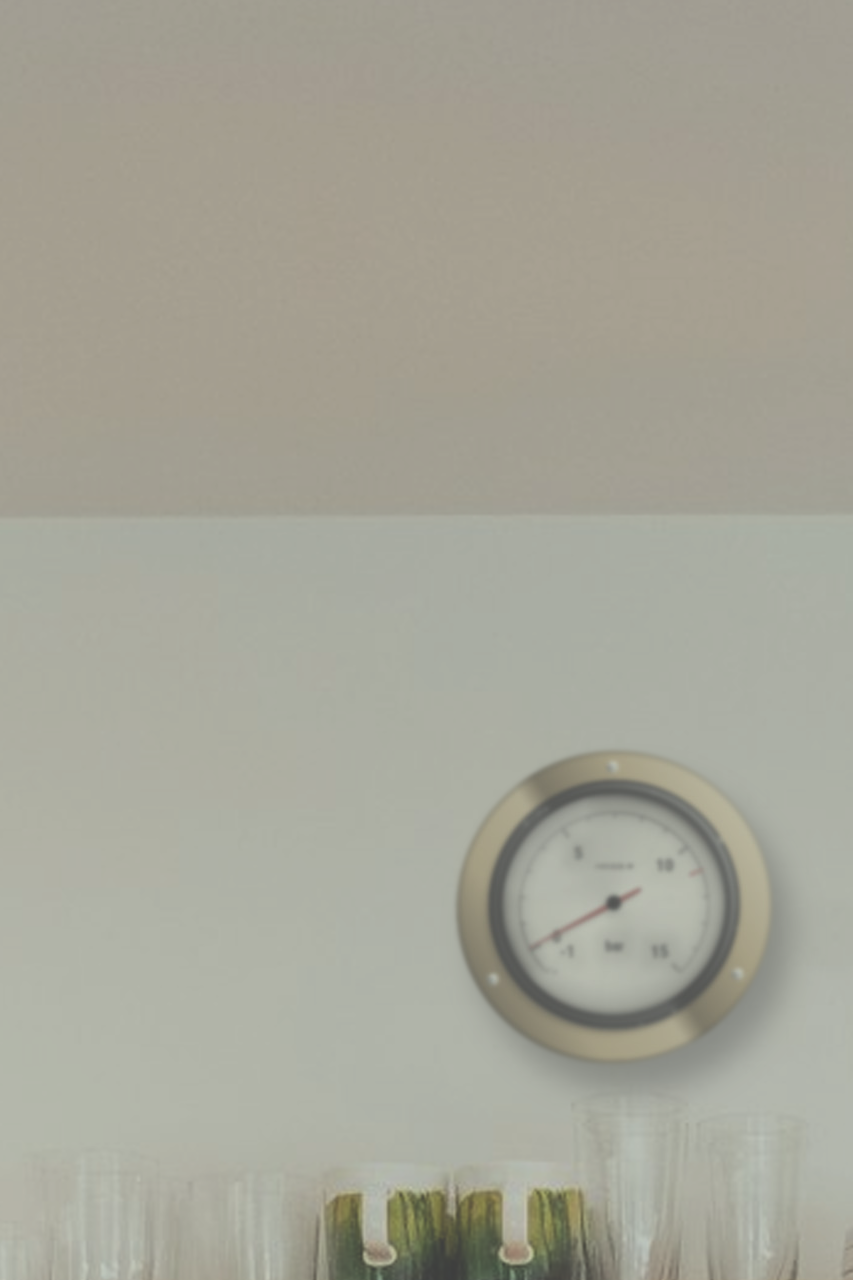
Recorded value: **0** bar
